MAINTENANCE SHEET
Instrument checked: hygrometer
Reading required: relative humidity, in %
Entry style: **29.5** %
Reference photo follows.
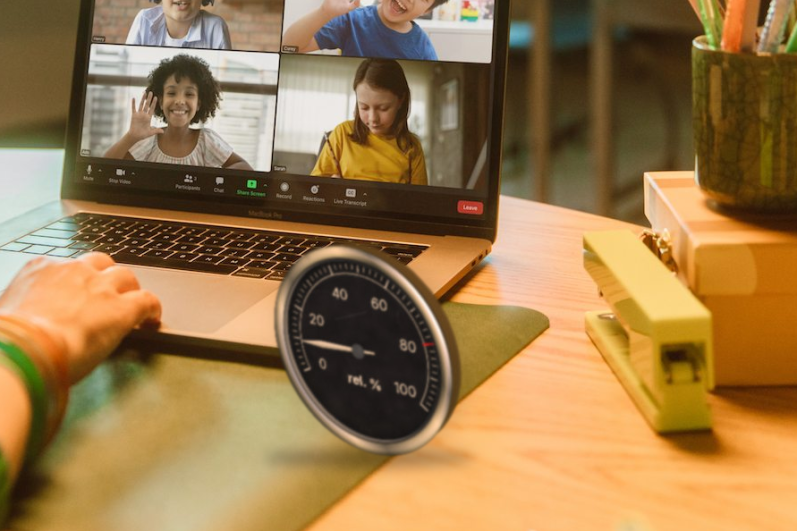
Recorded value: **10** %
